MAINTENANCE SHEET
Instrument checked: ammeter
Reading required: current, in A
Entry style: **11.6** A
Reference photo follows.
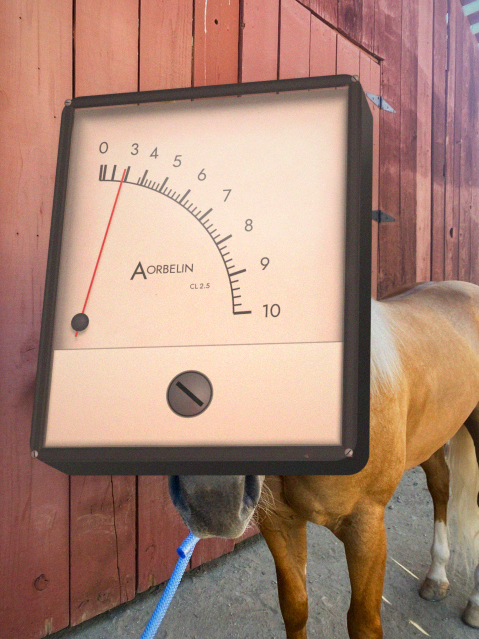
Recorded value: **3** A
